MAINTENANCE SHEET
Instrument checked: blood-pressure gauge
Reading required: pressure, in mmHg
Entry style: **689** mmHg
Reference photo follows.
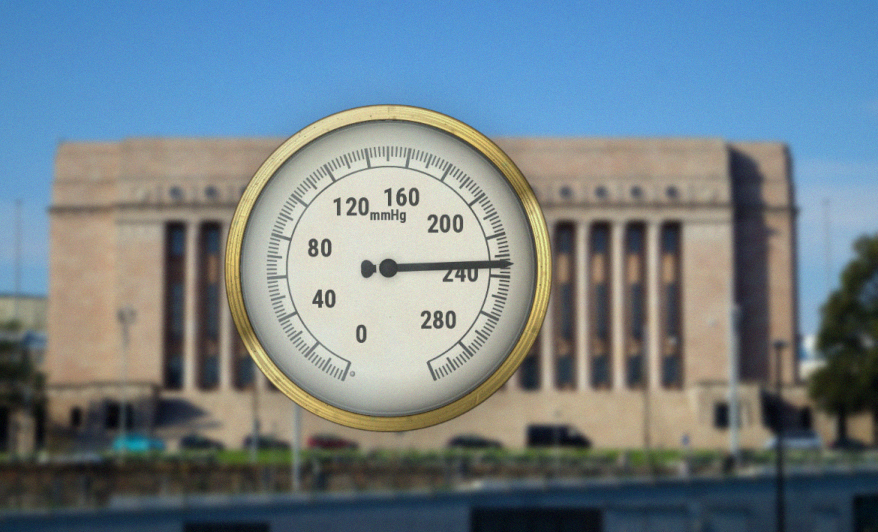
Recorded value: **234** mmHg
